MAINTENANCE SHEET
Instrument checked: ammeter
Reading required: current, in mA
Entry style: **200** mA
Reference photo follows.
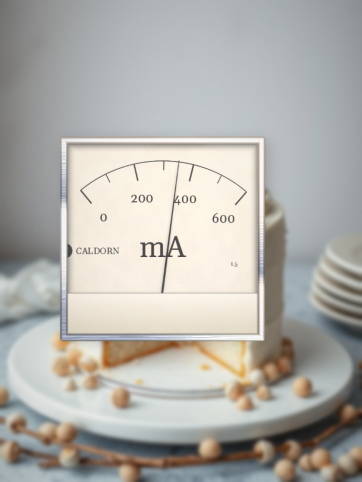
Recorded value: **350** mA
